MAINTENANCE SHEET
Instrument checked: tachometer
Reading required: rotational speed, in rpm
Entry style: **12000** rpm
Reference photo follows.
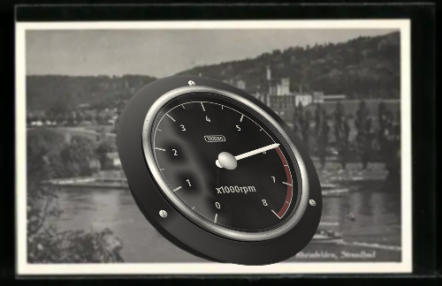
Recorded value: **6000** rpm
